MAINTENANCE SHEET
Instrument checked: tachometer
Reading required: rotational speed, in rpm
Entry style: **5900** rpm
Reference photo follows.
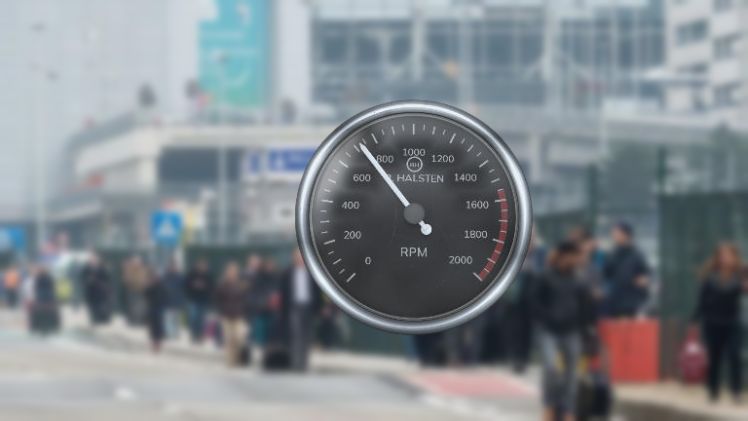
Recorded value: **725** rpm
